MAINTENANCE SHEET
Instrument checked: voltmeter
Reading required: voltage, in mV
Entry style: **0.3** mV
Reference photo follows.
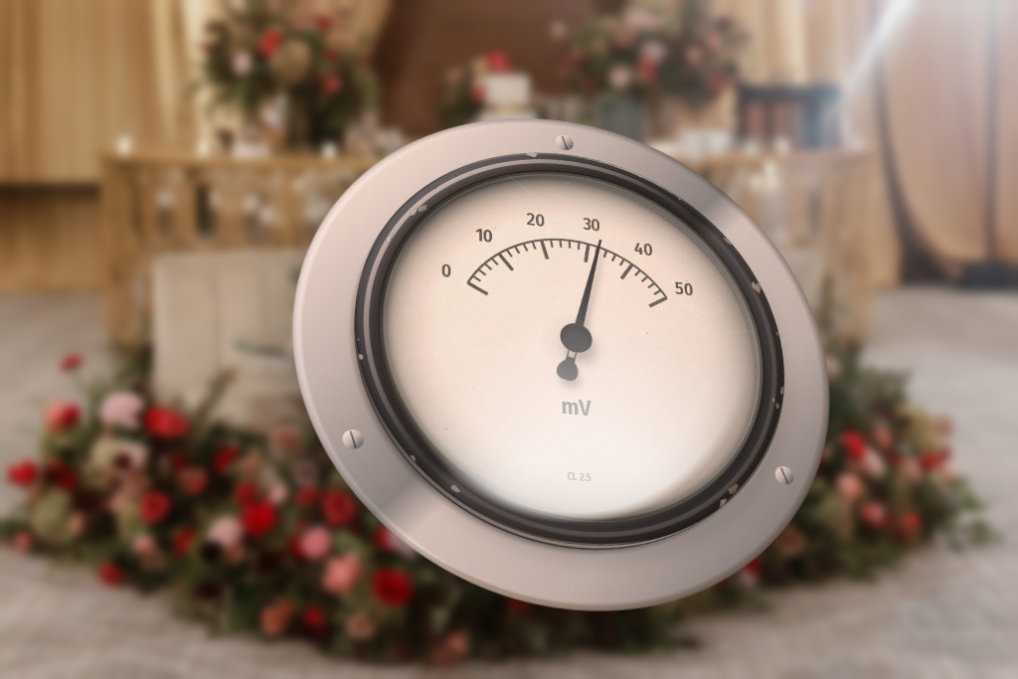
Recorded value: **32** mV
